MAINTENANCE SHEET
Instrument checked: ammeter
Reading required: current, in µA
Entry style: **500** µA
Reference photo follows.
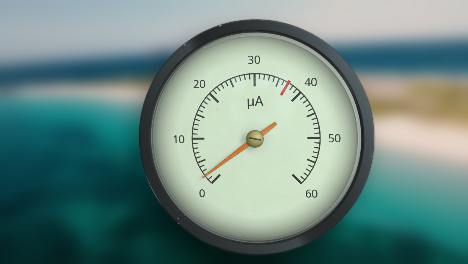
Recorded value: **2** µA
